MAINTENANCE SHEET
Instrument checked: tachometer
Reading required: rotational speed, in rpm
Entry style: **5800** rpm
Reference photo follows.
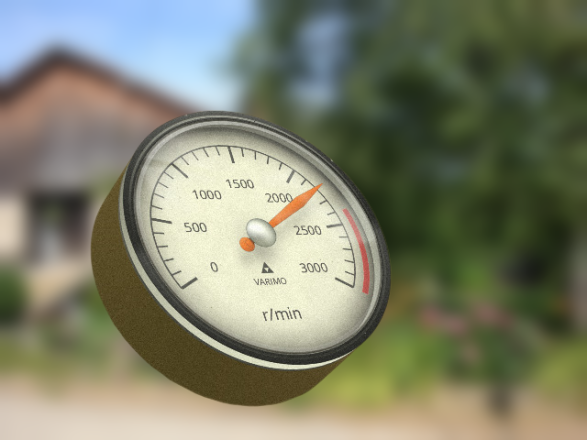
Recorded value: **2200** rpm
